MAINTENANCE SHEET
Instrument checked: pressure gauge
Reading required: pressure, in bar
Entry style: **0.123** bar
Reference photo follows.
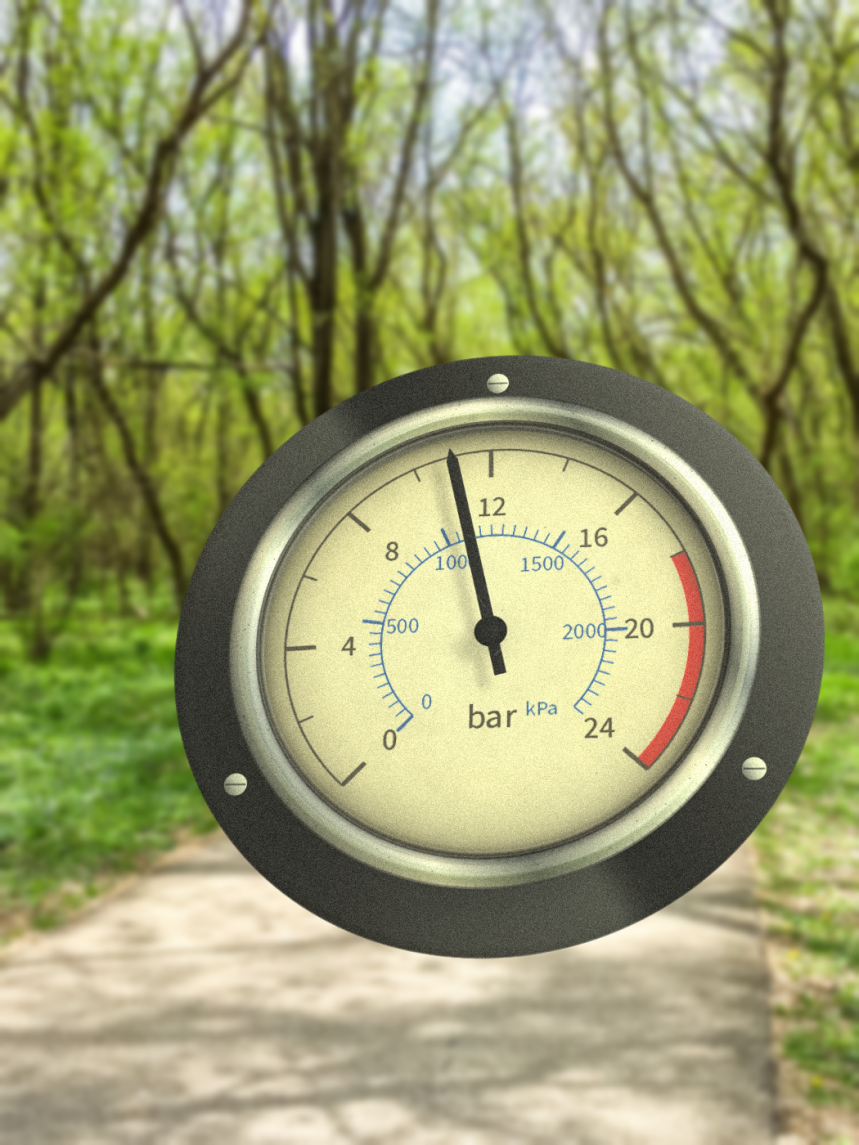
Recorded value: **11** bar
